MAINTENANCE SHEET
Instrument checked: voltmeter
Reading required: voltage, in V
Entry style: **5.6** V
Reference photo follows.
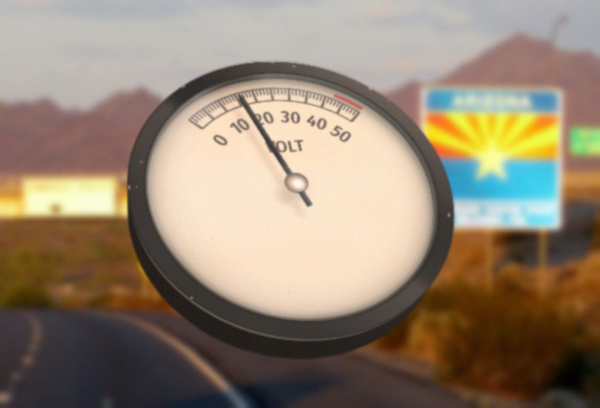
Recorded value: **15** V
